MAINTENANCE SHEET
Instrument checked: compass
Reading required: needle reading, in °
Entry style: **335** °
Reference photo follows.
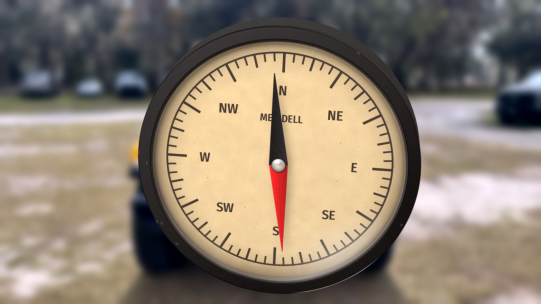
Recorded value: **175** °
